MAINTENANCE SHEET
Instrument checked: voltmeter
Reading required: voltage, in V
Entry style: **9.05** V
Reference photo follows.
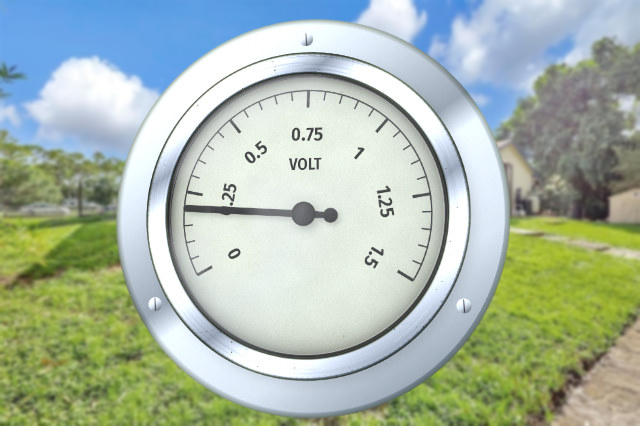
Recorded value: **0.2** V
